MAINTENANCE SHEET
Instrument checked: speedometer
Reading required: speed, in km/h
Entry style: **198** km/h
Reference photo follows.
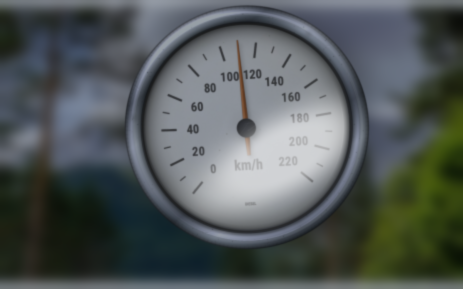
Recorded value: **110** km/h
